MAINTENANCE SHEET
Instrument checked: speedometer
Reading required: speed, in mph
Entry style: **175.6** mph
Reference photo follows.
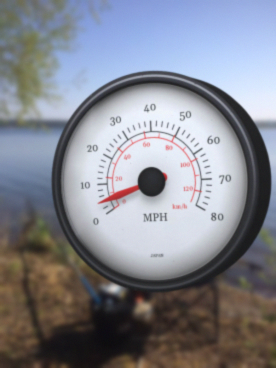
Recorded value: **4** mph
